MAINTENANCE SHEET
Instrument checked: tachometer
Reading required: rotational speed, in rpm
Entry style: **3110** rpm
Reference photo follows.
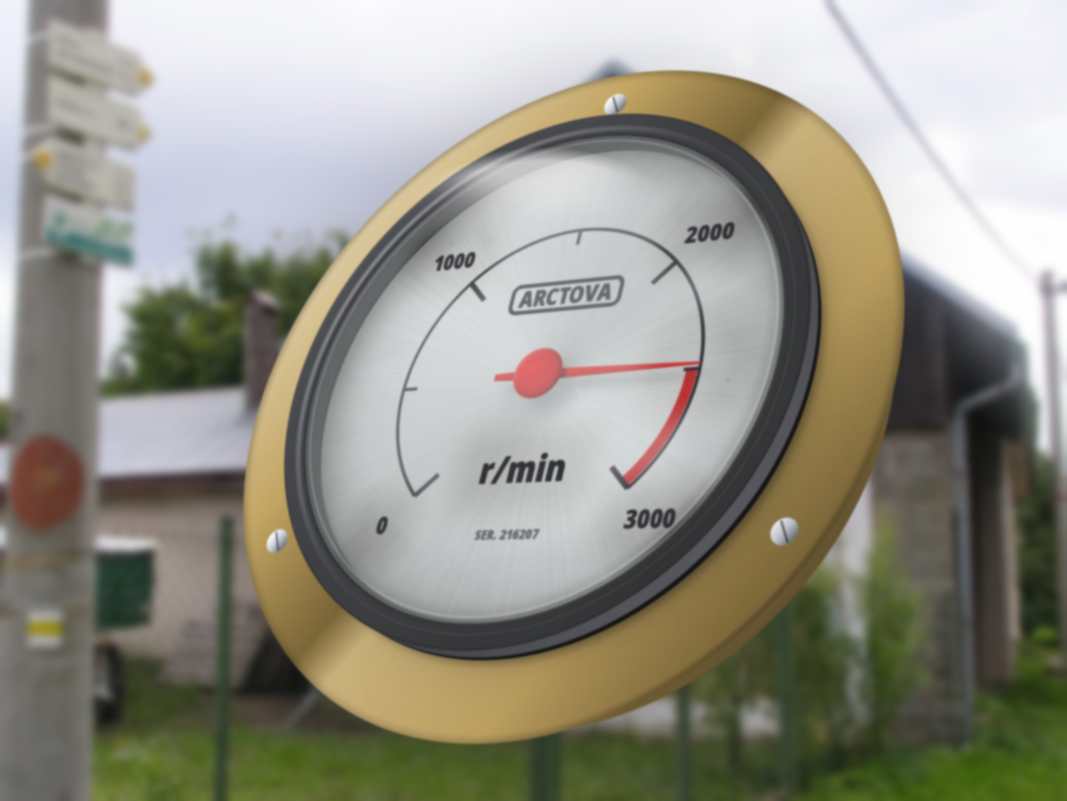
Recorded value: **2500** rpm
